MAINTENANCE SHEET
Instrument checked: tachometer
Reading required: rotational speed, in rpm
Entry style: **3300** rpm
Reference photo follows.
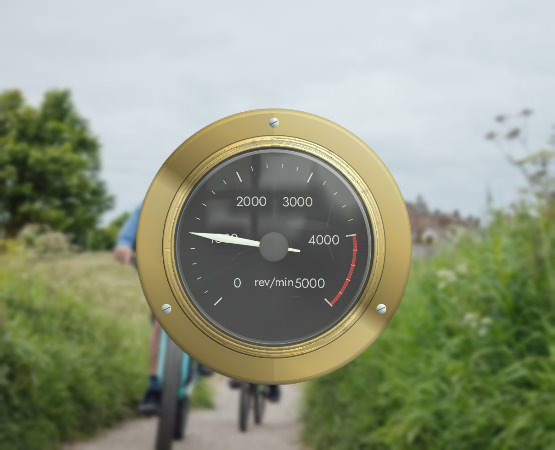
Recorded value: **1000** rpm
